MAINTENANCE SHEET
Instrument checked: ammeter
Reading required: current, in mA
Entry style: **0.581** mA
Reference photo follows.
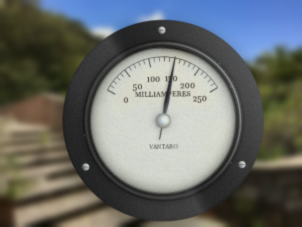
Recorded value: **150** mA
